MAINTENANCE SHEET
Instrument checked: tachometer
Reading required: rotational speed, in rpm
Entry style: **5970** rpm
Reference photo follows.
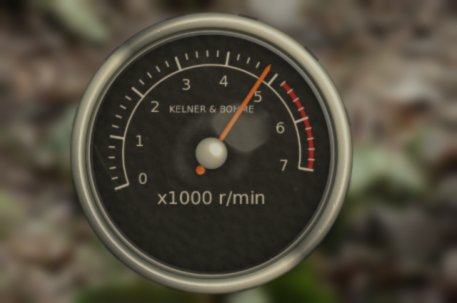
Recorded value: **4800** rpm
